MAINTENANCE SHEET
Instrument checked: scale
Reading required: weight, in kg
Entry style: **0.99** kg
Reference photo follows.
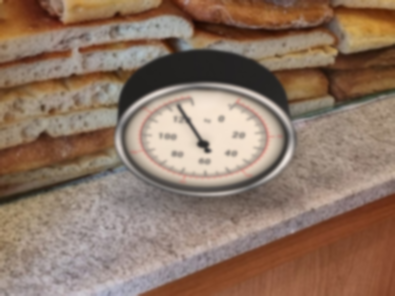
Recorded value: **125** kg
